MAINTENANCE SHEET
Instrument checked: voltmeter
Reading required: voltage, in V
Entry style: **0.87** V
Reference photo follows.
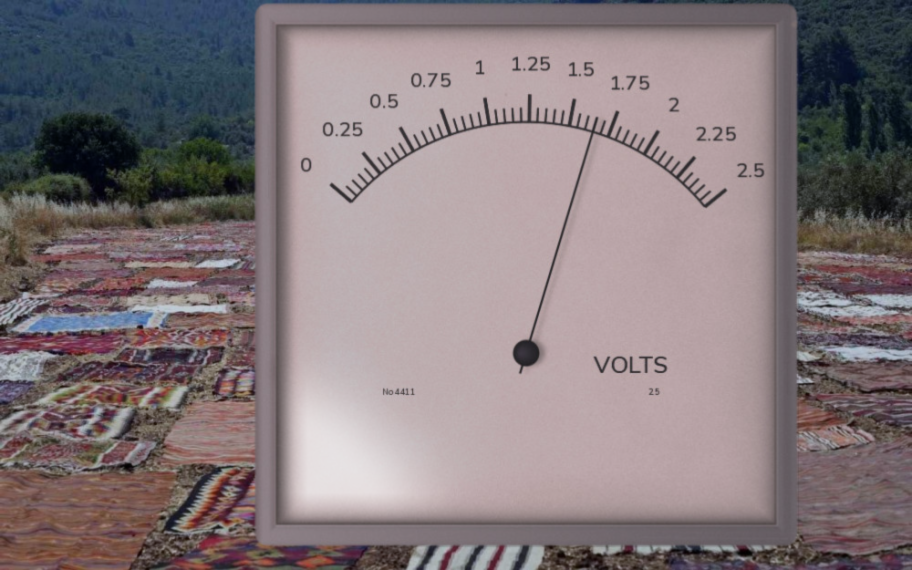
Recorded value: **1.65** V
